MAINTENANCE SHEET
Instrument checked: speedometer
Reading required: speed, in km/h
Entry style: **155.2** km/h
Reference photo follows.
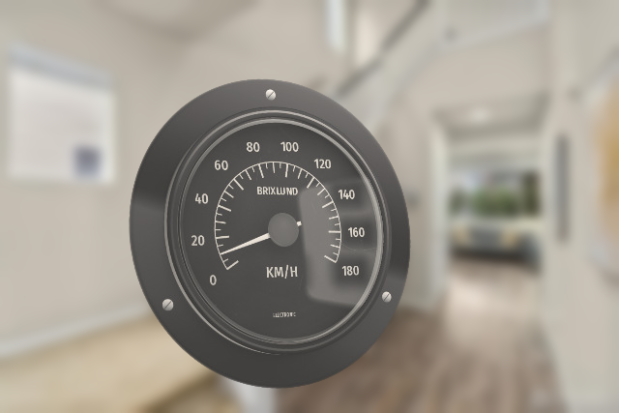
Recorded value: **10** km/h
